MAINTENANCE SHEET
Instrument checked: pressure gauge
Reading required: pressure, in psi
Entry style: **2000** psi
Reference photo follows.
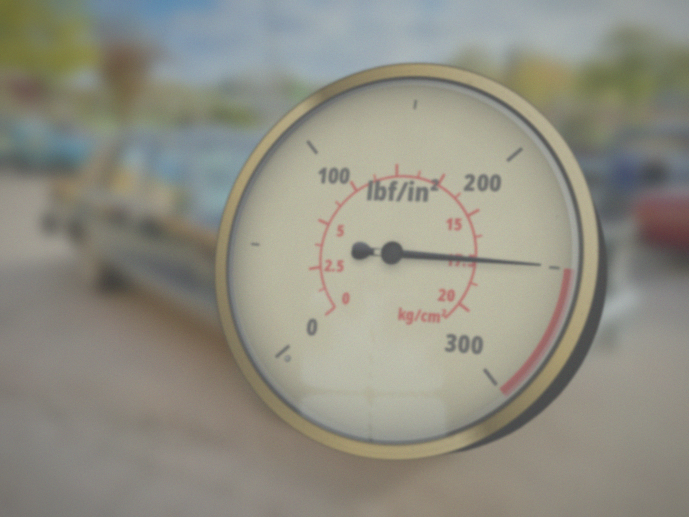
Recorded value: **250** psi
